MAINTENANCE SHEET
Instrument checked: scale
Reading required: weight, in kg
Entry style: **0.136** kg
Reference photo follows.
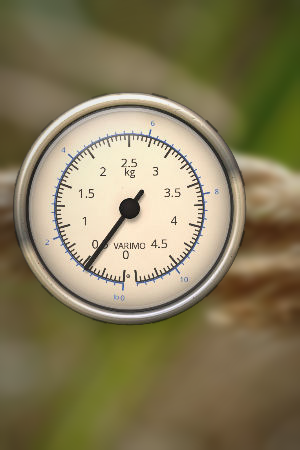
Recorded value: **0.45** kg
